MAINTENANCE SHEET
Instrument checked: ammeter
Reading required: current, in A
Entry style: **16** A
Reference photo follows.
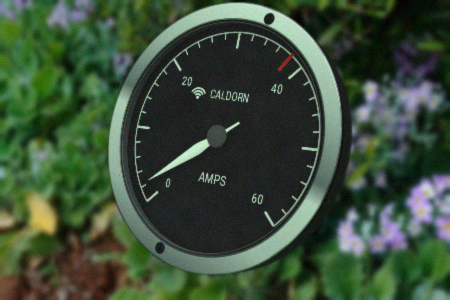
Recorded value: **2** A
